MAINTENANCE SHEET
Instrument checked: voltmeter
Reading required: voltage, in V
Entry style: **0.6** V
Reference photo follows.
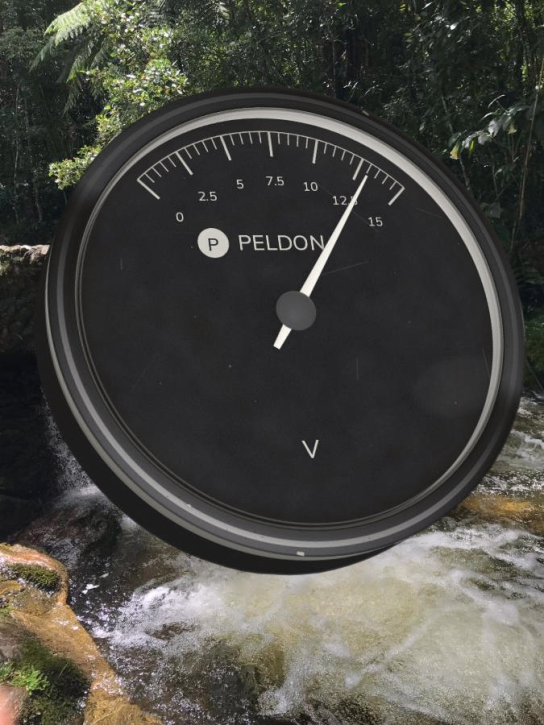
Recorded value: **13** V
